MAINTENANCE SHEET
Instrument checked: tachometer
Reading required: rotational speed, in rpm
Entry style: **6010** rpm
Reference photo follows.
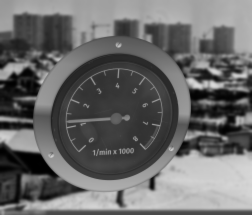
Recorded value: **1250** rpm
